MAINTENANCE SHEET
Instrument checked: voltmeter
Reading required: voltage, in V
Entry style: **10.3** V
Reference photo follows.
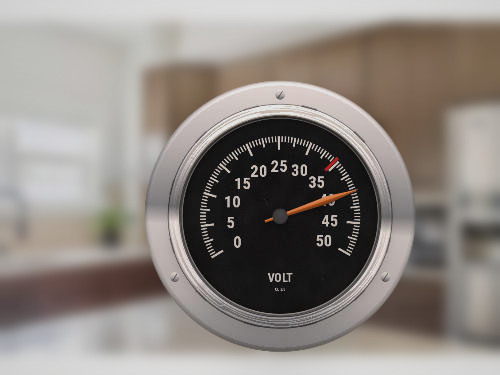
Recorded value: **40** V
